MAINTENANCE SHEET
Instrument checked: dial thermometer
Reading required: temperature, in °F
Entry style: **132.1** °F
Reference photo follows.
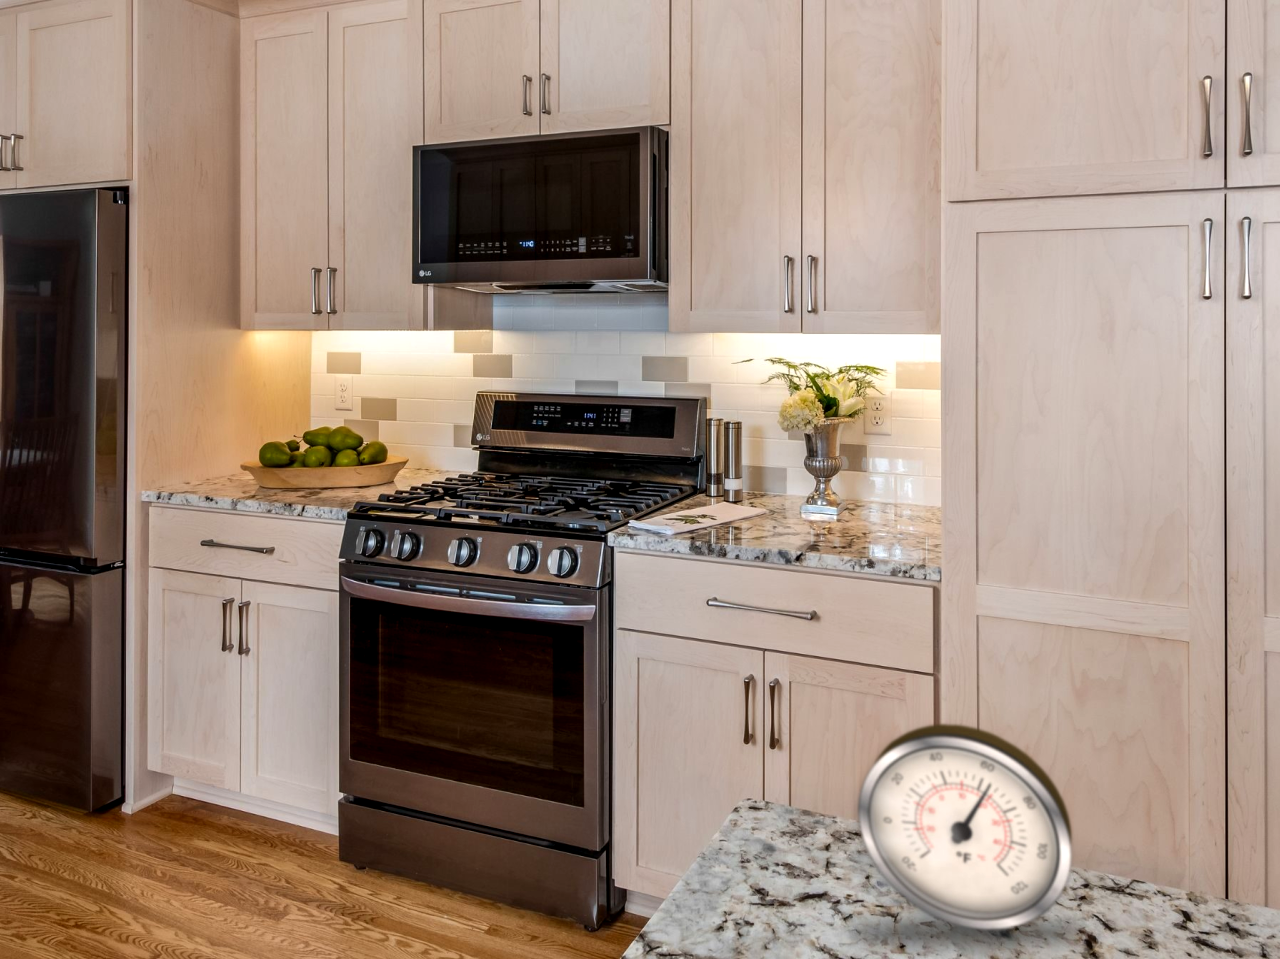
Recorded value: **64** °F
